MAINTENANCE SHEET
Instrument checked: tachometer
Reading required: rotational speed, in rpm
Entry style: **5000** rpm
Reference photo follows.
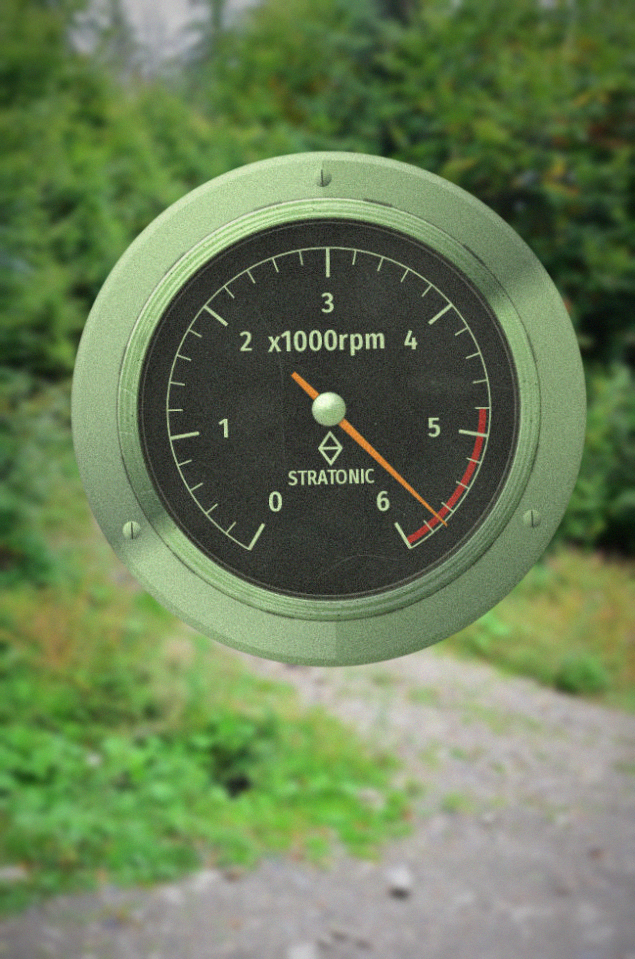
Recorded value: **5700** rpm
